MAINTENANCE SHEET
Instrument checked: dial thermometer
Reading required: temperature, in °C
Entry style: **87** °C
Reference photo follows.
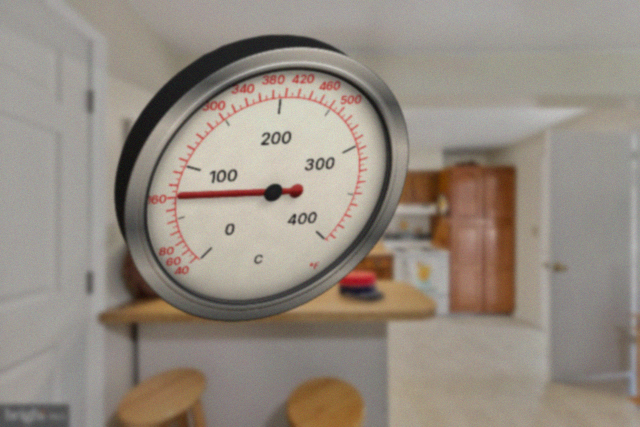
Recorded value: **75** °C
